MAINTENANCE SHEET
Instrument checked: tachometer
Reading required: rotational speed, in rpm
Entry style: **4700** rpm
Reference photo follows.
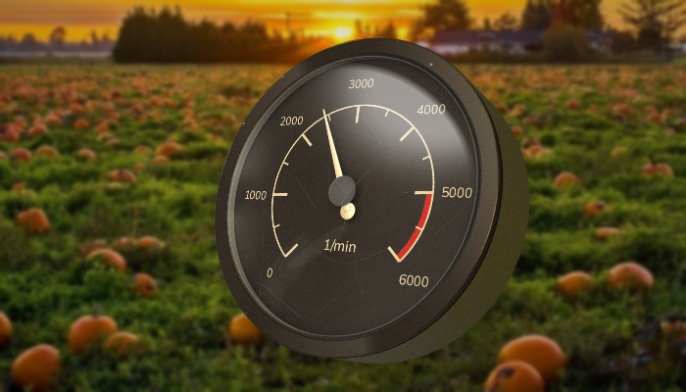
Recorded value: **2500** rpm
